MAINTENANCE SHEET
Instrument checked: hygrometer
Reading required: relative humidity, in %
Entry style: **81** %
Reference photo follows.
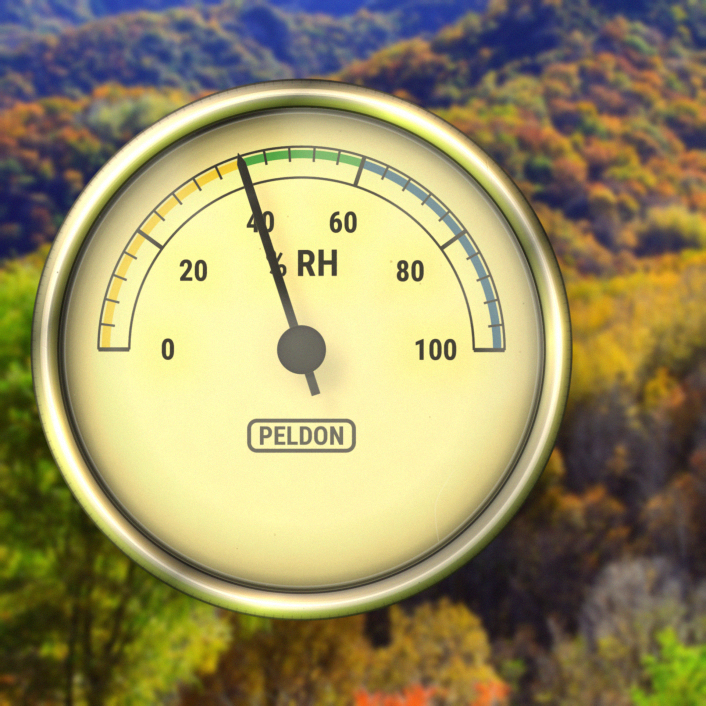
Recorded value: **40** %
